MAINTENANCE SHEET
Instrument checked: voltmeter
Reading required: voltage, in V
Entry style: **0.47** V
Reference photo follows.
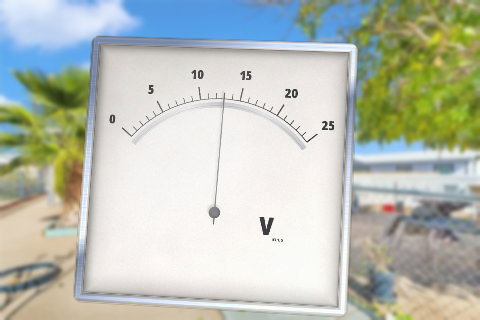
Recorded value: **13** V
